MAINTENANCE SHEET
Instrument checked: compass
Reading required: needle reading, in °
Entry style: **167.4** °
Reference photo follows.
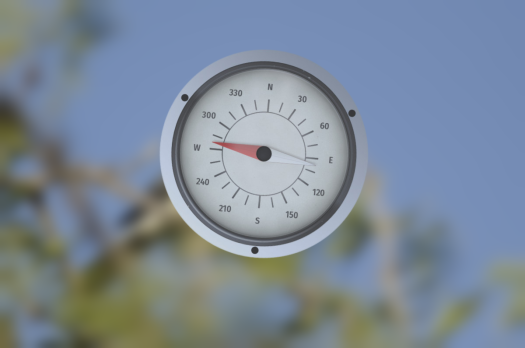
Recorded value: **277.5** °
